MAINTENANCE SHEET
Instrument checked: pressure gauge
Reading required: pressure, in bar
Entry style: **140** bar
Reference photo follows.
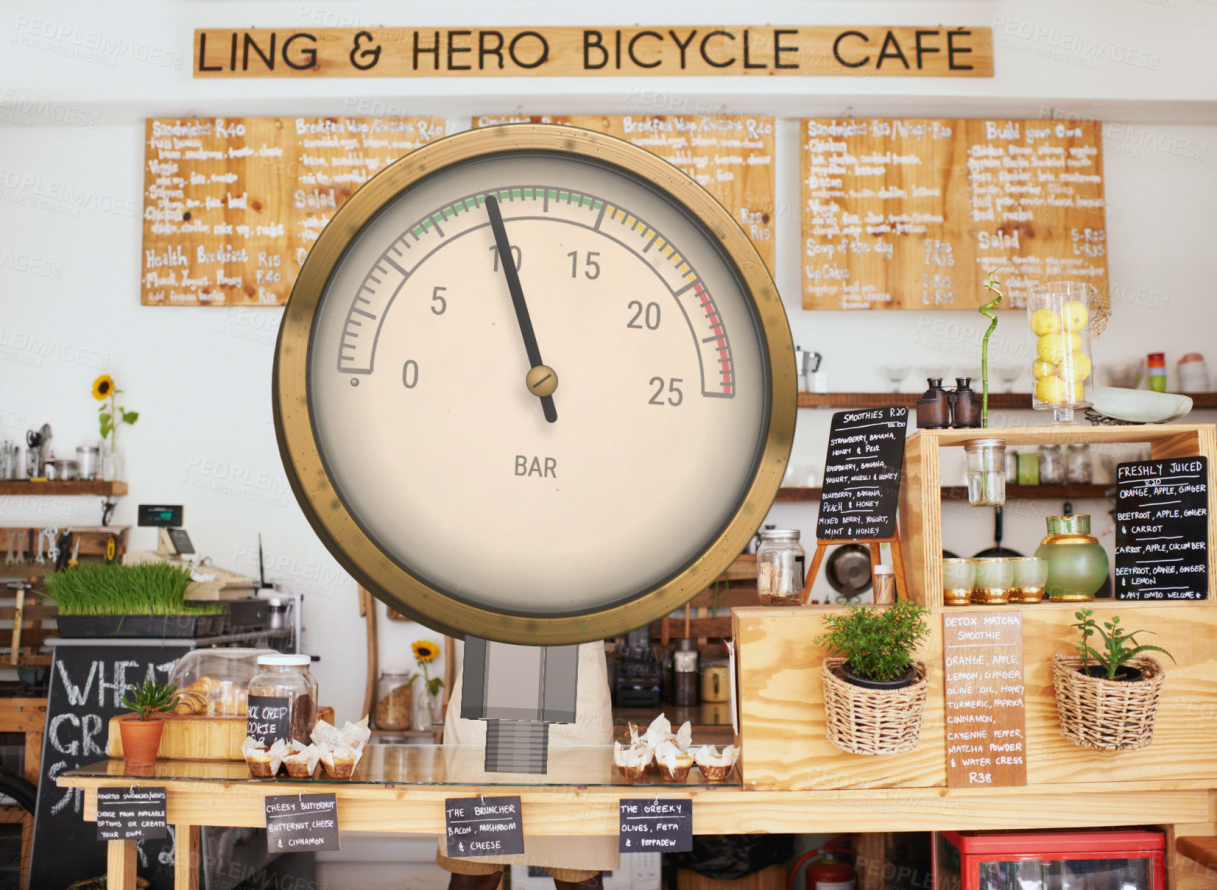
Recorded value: **10** bar
